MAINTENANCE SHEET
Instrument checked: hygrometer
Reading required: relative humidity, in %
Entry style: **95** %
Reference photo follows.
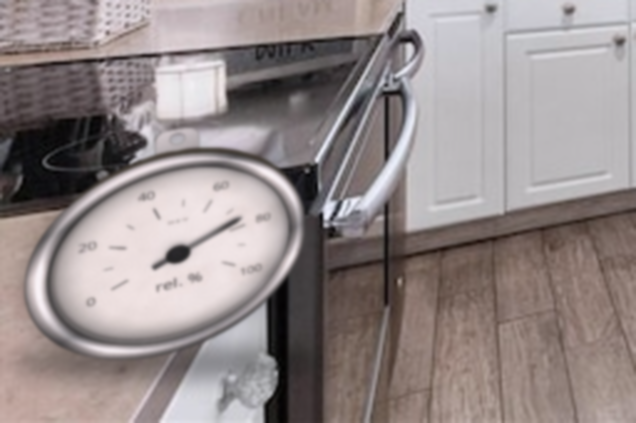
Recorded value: **75** %
